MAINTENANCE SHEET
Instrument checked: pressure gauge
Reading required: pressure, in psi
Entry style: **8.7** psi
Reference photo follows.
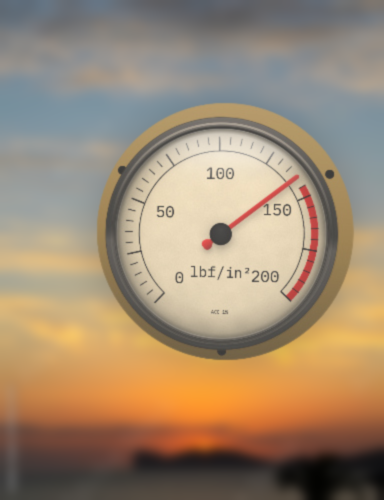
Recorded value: **140** psi
